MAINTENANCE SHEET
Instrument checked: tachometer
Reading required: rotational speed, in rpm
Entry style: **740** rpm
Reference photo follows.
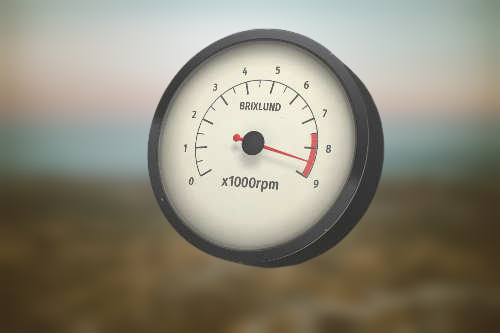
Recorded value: **8500** rpm
